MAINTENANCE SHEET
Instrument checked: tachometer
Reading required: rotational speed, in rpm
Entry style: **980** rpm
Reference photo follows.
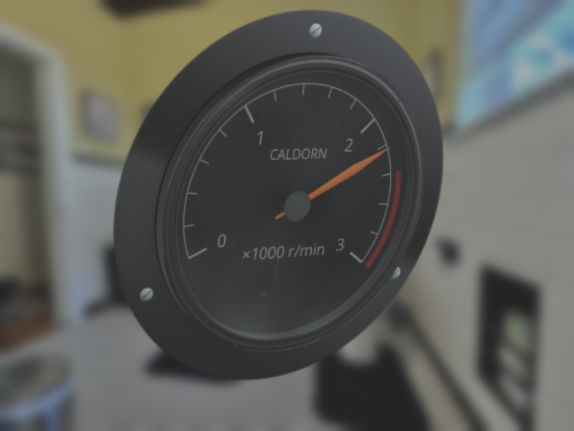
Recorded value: **2200** rpm
